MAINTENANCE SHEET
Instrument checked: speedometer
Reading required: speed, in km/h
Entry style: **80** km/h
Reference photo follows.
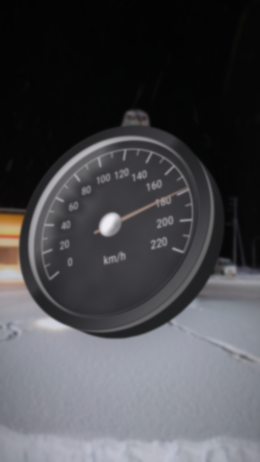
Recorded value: **180** km/h
